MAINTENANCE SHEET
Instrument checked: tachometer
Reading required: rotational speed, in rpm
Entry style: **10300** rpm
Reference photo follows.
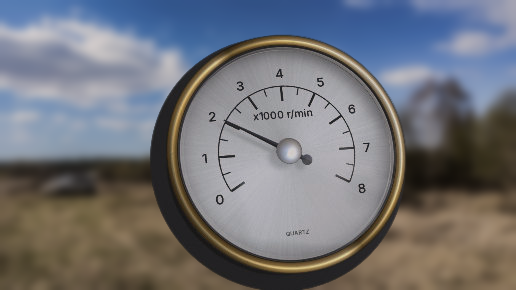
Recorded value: **2000** rpm
